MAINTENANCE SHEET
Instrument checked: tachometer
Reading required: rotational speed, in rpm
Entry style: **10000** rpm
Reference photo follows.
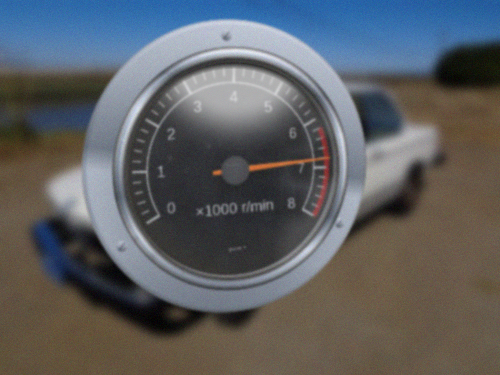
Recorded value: **6800** rpm
